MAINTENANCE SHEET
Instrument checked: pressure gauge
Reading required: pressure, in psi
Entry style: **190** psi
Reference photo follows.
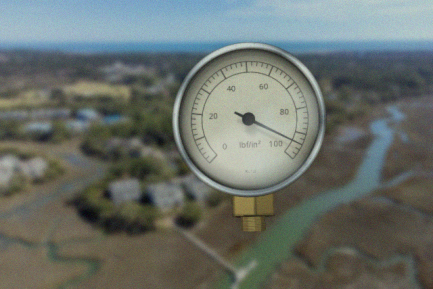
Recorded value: **94** psi
